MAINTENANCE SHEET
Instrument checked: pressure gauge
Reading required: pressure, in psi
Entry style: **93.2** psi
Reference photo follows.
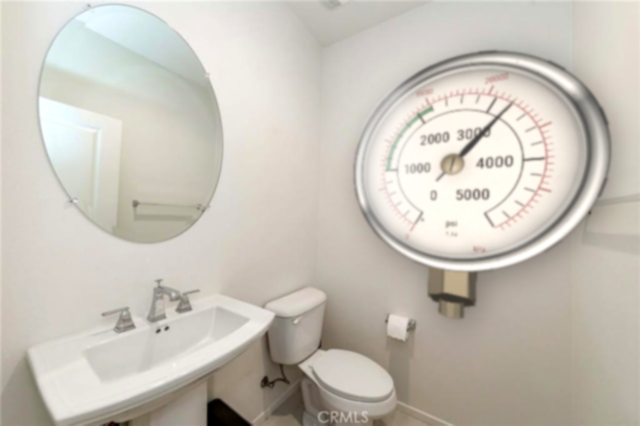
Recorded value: **3200** psi
